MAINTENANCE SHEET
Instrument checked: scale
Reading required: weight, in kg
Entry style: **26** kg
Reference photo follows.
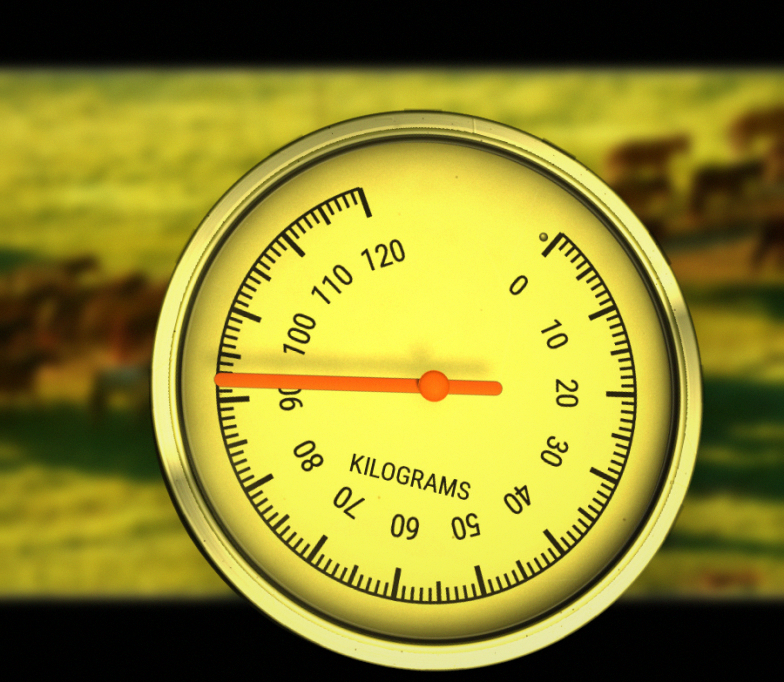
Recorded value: **92** kg
